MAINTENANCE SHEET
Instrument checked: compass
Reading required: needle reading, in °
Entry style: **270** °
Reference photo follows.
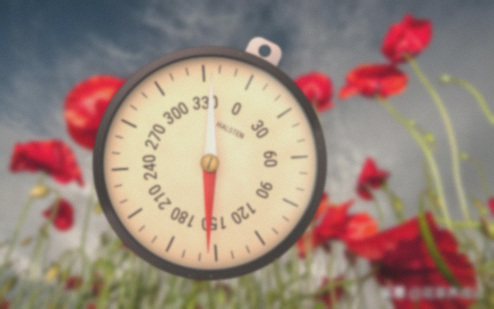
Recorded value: **155** °
